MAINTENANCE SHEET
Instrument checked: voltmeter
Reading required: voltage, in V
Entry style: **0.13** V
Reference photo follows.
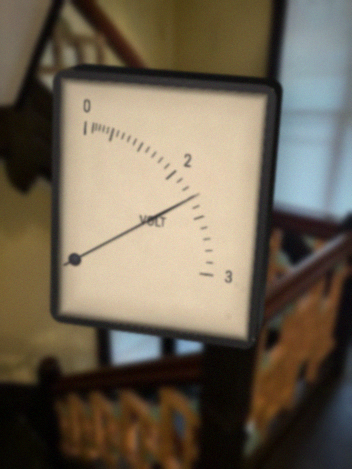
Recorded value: **2.3** V
